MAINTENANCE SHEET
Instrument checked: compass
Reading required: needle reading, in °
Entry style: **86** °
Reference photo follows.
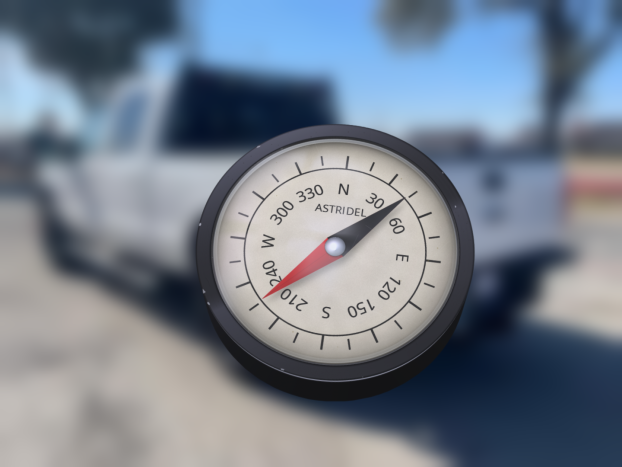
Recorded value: **225** °
